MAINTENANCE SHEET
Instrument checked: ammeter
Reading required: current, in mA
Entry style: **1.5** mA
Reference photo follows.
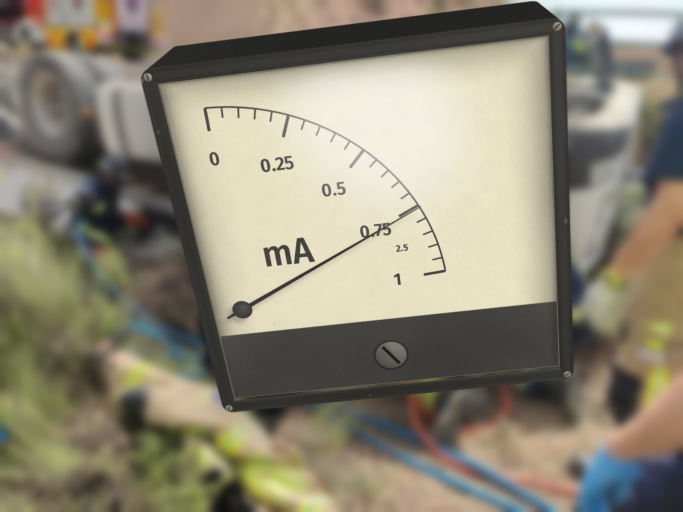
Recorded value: **0.75** mA
